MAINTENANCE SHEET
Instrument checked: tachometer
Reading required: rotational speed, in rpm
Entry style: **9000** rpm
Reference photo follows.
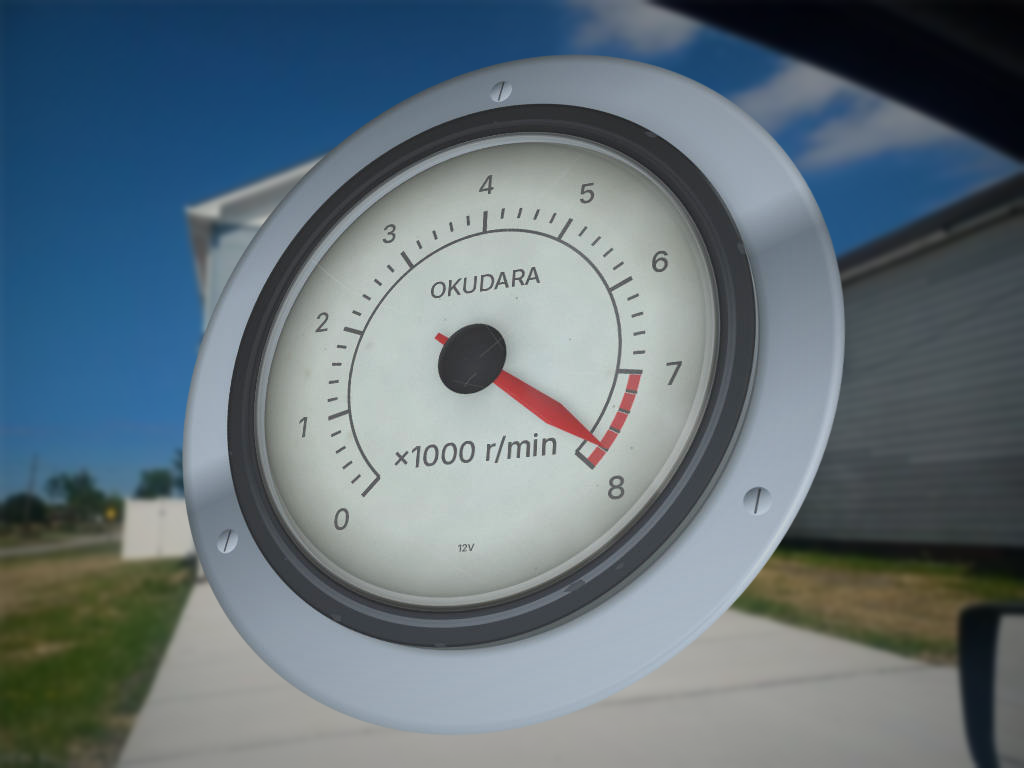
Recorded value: **7800** rpm
